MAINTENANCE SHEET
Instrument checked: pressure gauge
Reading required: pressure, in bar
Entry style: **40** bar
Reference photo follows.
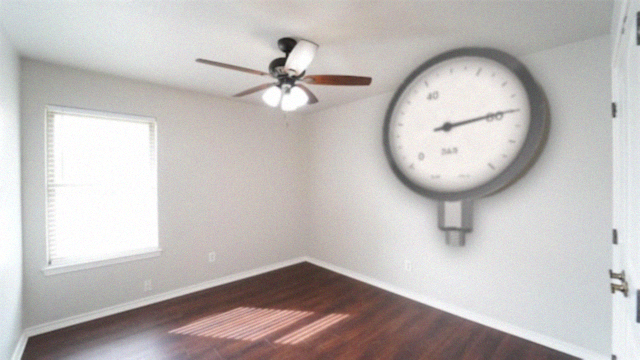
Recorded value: **80** bar
